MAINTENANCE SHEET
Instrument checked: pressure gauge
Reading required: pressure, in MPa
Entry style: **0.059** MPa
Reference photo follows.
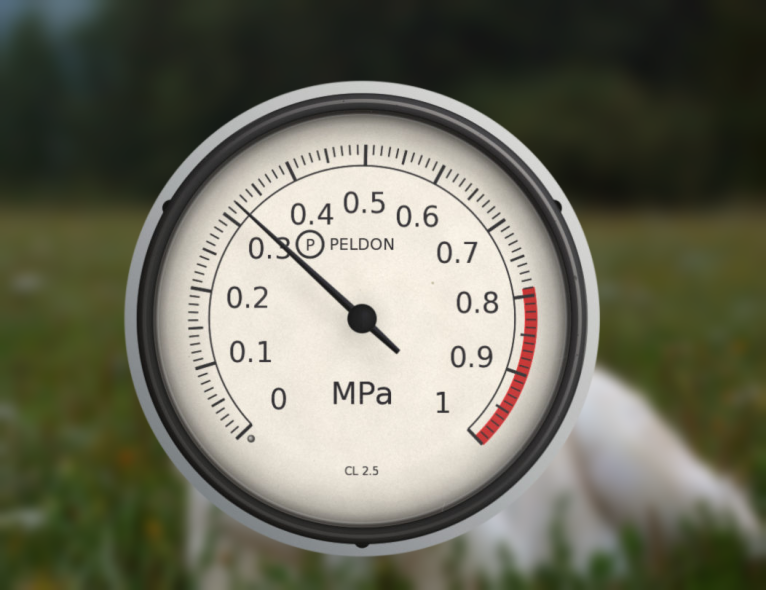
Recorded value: **0.32** MPa
